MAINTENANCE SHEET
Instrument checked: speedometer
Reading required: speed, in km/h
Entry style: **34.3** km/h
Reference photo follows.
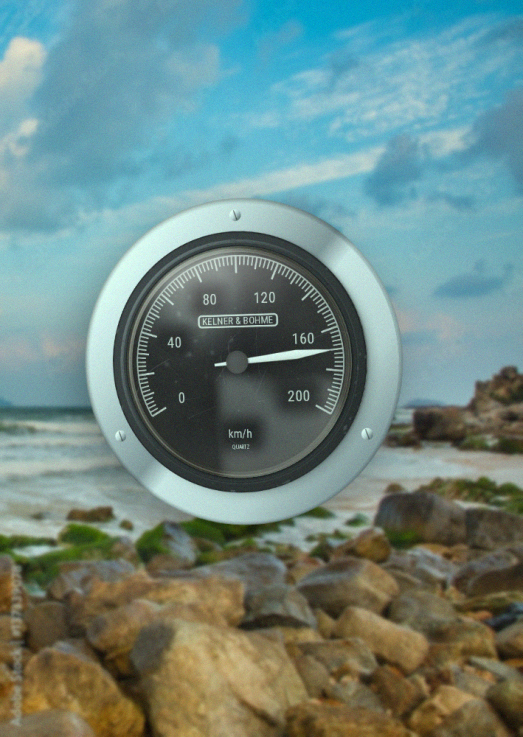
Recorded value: **170** km/h
